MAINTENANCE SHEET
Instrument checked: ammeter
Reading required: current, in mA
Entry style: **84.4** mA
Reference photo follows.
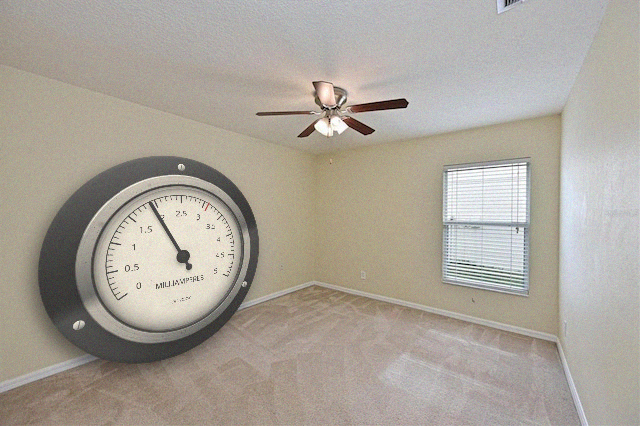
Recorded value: **1.9** mA
